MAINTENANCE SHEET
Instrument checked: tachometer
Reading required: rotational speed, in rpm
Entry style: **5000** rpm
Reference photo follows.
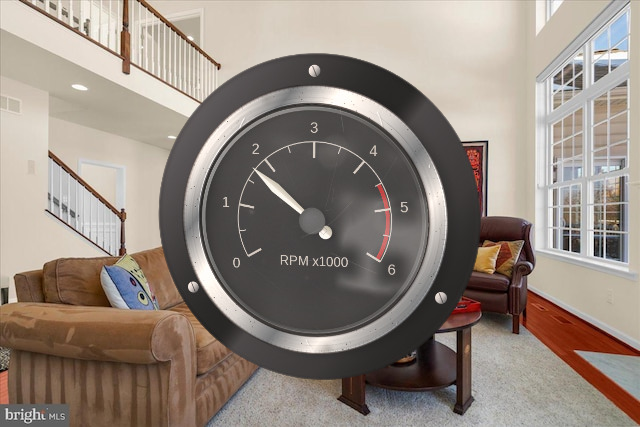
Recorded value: **1750** rpm
